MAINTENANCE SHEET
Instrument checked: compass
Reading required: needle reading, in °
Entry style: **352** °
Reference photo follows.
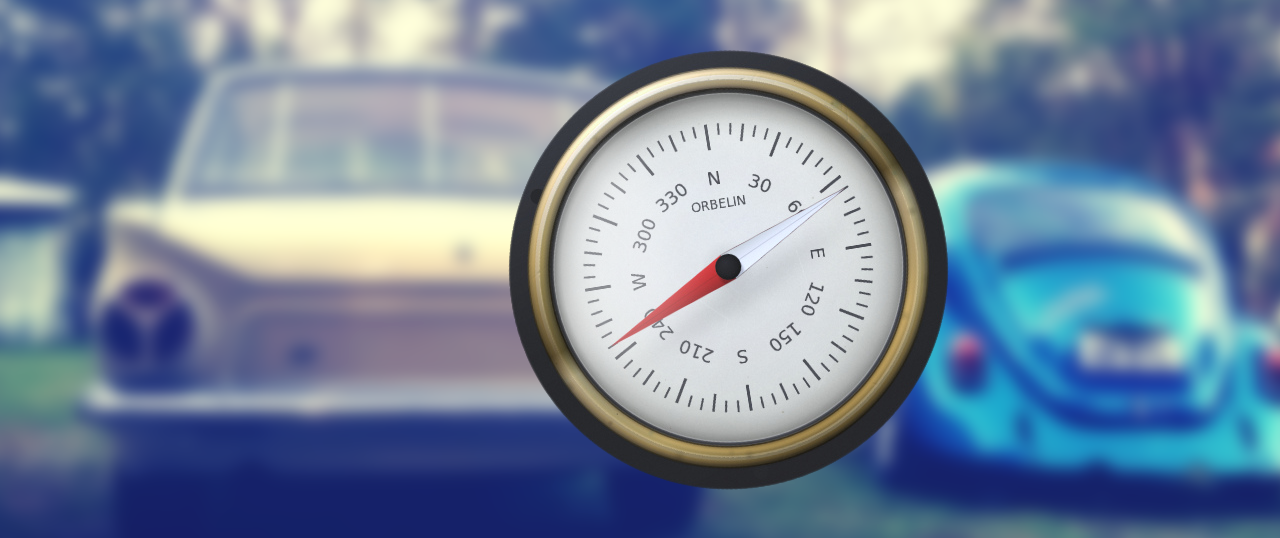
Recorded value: **245** °
